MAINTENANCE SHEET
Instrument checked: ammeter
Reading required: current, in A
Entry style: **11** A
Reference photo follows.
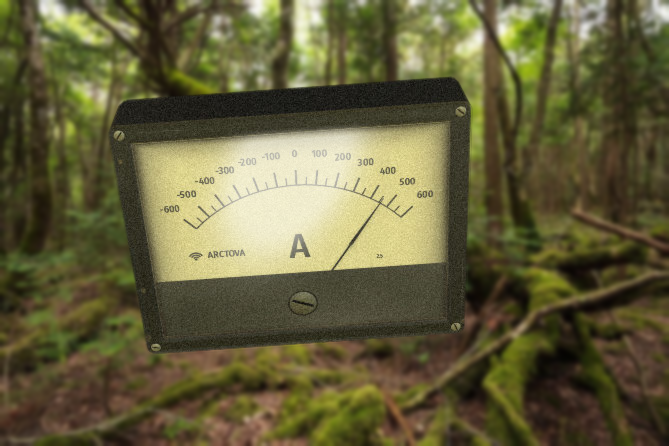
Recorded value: **450** A
